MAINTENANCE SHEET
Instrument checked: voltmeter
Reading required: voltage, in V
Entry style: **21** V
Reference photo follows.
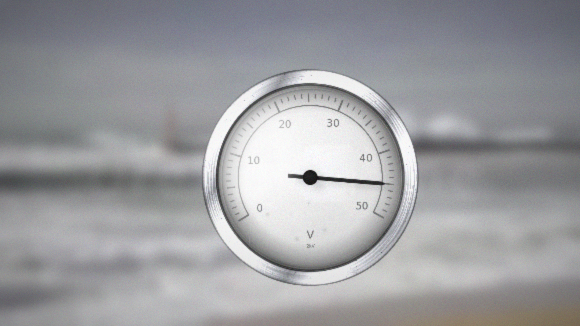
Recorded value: **45** V
